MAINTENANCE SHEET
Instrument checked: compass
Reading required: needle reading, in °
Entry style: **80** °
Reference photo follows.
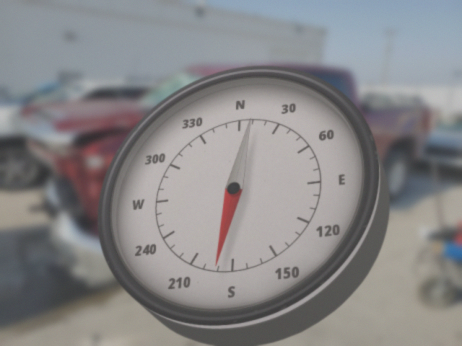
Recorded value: **190** °
